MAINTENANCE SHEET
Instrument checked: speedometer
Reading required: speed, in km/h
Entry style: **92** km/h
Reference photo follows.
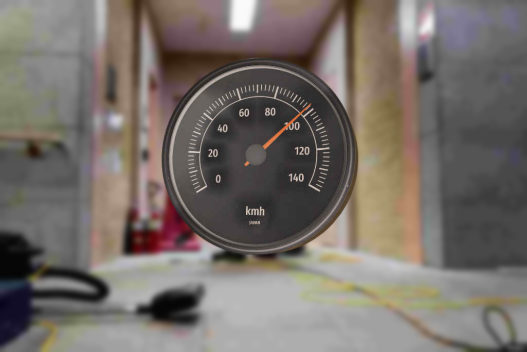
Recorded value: **98** km/h
